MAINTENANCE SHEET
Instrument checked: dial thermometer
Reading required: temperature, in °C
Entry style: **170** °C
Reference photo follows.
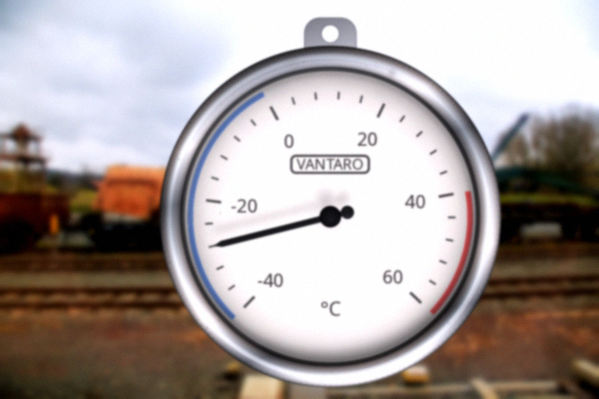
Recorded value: **-28** °C
